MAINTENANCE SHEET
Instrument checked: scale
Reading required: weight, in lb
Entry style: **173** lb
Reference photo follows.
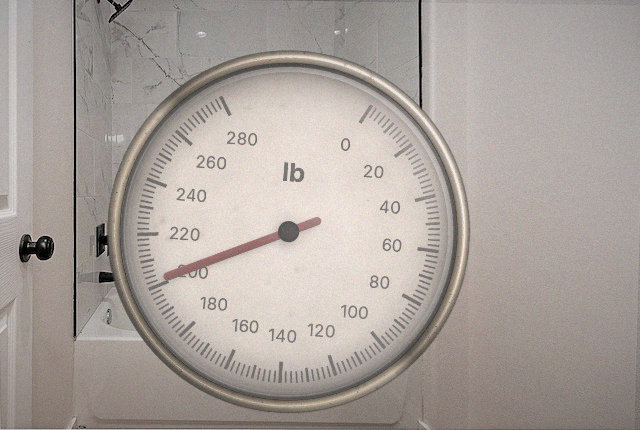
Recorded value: **202** lb
